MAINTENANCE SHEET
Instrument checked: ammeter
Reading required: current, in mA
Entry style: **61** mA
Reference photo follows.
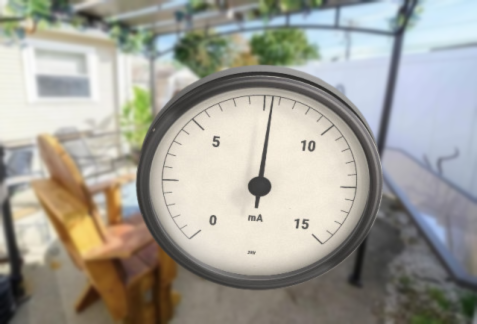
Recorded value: **7.75** mA
